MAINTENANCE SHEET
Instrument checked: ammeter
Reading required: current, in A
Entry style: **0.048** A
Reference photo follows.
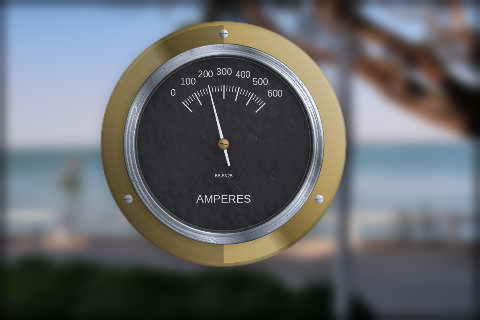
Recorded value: **200** A
